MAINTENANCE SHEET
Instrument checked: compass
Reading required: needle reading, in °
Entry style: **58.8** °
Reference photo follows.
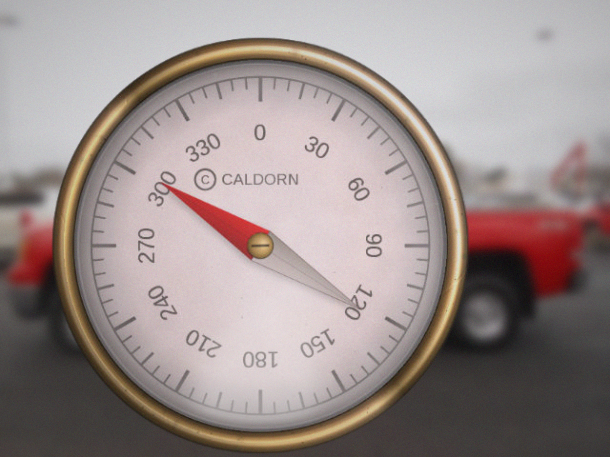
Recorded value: **302.5** °
